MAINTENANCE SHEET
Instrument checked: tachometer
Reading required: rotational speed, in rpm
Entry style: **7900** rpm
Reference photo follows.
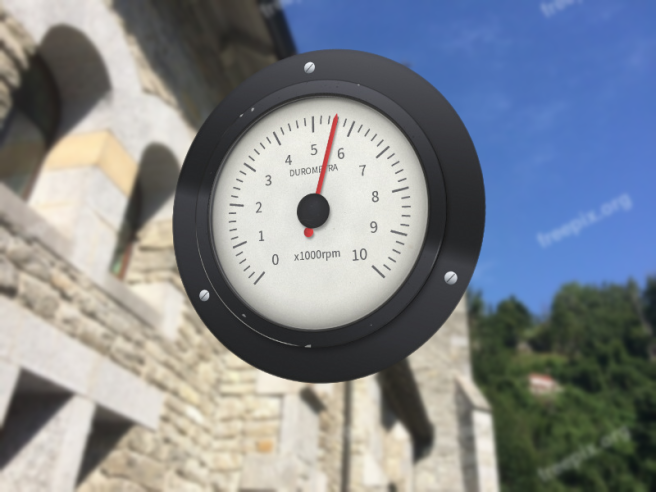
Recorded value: **5600** rpm
